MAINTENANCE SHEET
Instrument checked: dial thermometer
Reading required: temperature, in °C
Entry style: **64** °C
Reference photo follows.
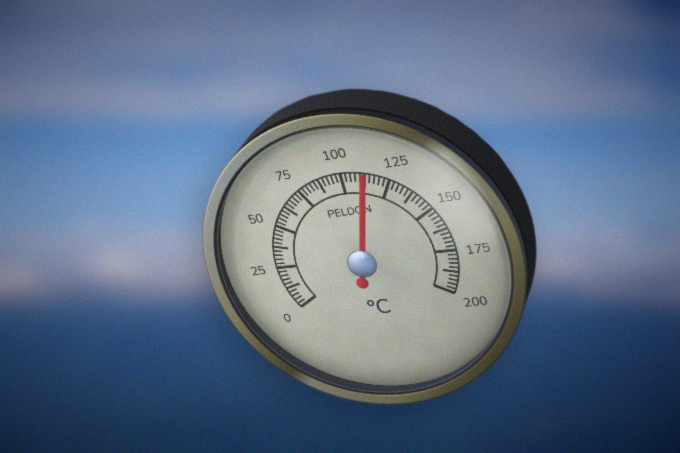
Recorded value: **112.5** °C
